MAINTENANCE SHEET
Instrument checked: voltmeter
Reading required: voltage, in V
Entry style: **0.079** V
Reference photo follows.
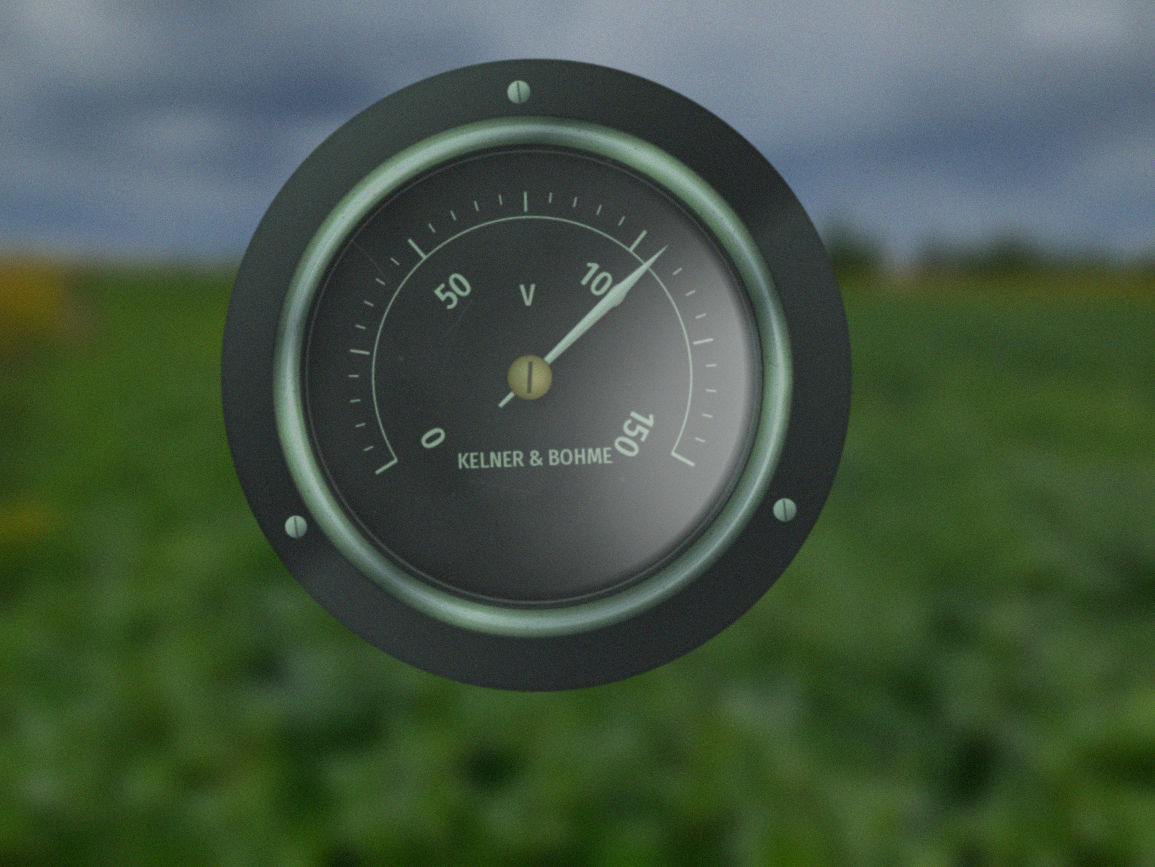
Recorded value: **105** V
